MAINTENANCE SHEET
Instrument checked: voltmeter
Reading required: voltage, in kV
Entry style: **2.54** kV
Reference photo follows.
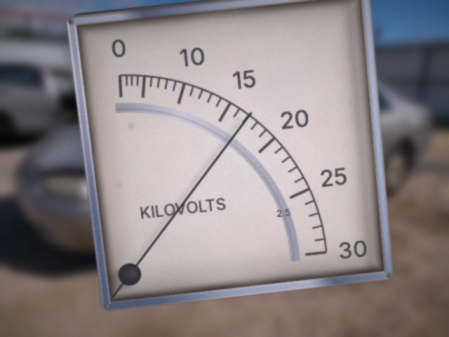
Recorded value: **17** kV
